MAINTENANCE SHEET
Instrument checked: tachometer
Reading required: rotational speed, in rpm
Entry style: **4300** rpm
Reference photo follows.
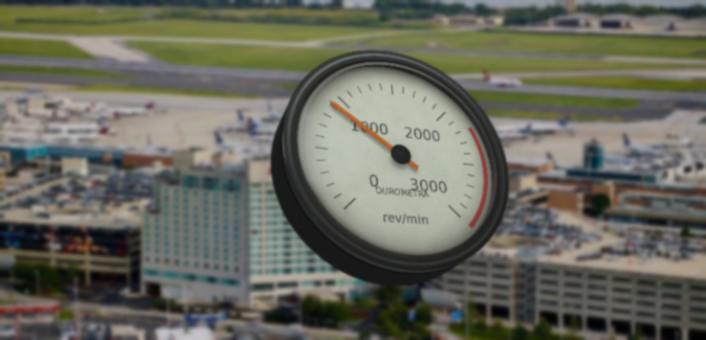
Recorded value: **900** rpm
